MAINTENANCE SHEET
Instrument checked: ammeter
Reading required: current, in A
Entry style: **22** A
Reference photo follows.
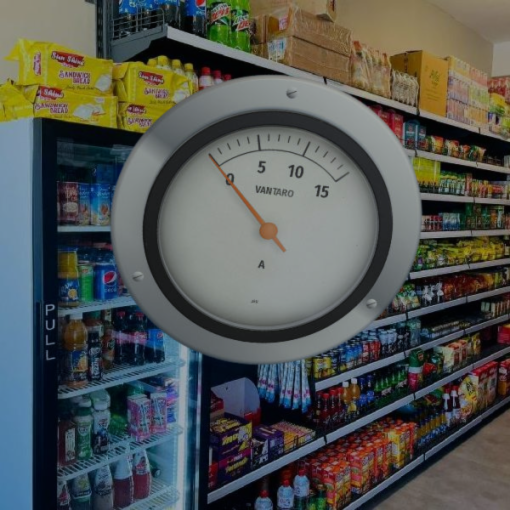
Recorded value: **0** A
